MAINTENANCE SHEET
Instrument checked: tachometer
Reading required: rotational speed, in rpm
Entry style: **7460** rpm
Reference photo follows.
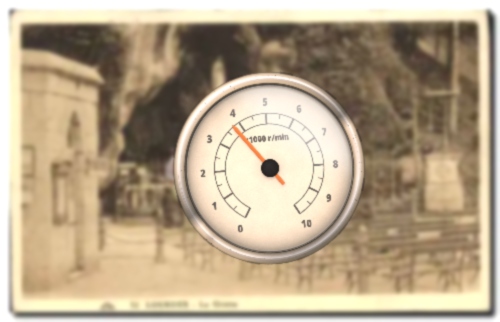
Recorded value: **3750** rpm
